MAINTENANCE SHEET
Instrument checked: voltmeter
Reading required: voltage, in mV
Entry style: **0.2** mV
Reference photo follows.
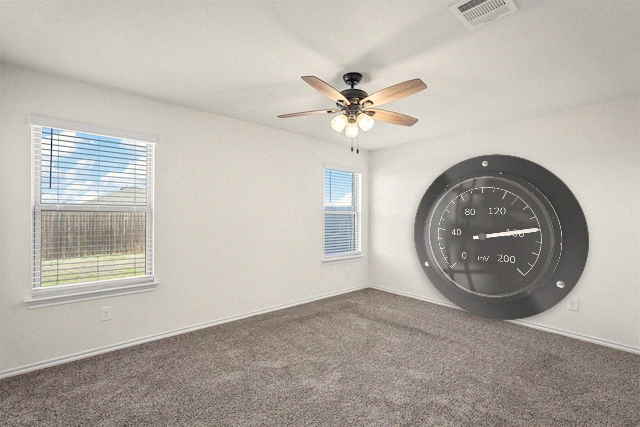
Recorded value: **160** mV
